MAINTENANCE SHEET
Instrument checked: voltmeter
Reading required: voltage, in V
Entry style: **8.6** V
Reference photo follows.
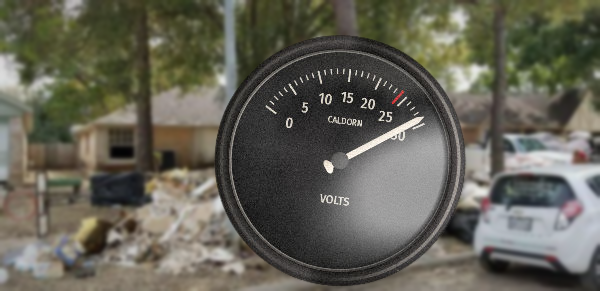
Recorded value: **29** V
